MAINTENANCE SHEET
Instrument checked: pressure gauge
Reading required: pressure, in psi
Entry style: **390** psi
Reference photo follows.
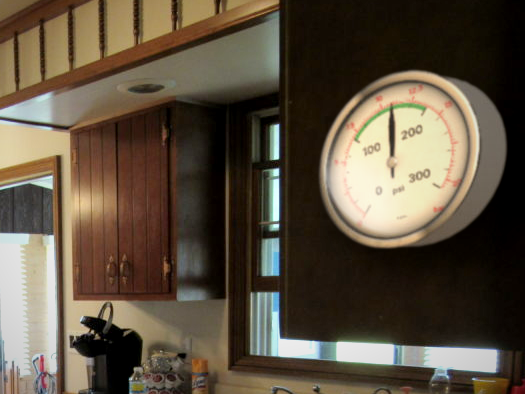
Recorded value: **160** psi
